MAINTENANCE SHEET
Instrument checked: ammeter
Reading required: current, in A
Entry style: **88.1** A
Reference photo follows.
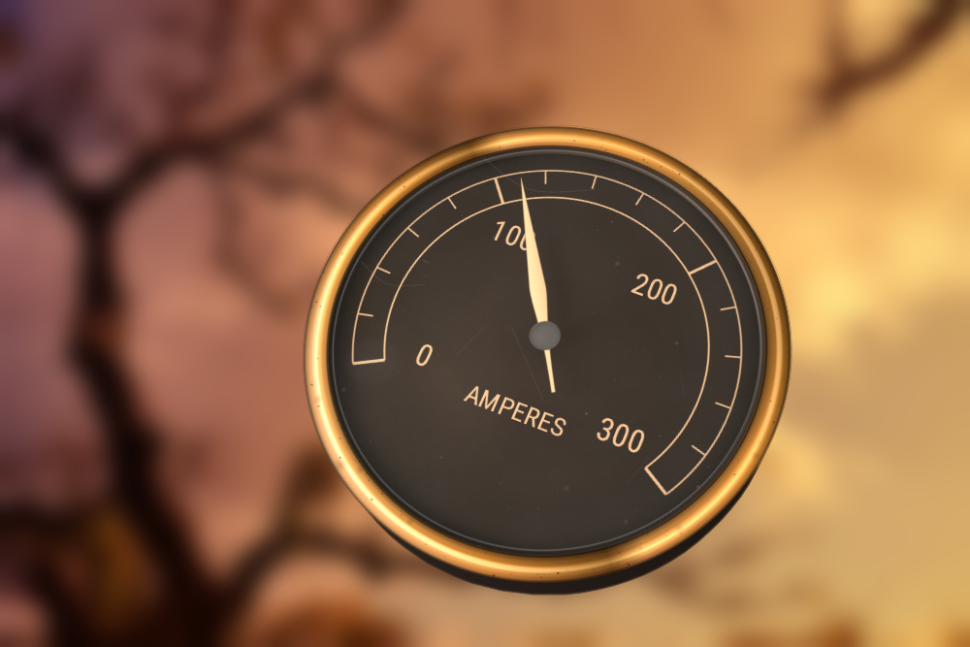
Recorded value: **110** A
